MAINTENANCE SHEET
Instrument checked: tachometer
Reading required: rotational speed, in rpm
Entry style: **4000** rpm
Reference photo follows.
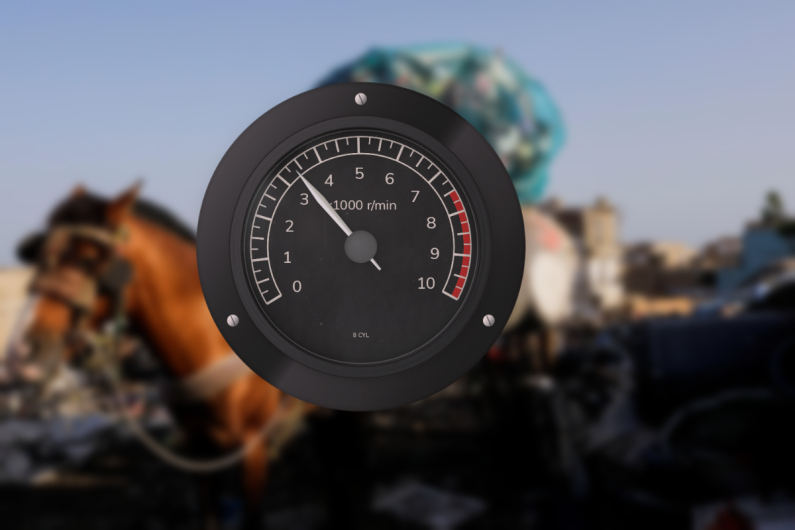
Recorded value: **3375** rpm
